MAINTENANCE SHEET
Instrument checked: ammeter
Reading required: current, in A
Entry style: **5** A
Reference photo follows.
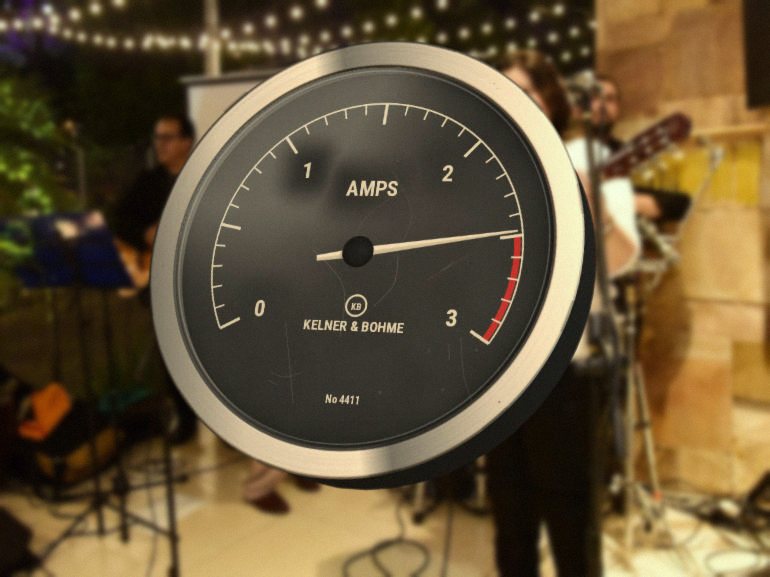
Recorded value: **2.5** A
